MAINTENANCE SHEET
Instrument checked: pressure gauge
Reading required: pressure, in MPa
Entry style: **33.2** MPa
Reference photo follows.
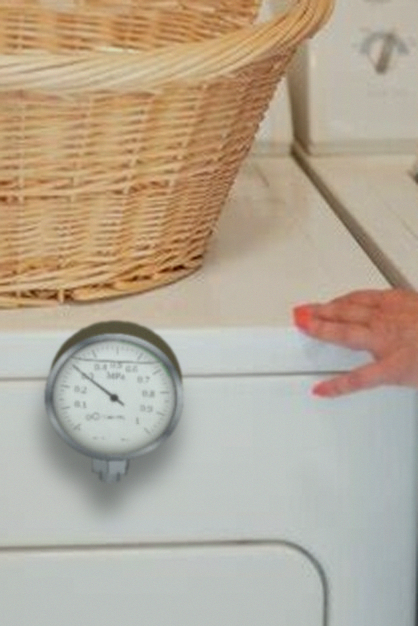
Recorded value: **0.3** MPa
